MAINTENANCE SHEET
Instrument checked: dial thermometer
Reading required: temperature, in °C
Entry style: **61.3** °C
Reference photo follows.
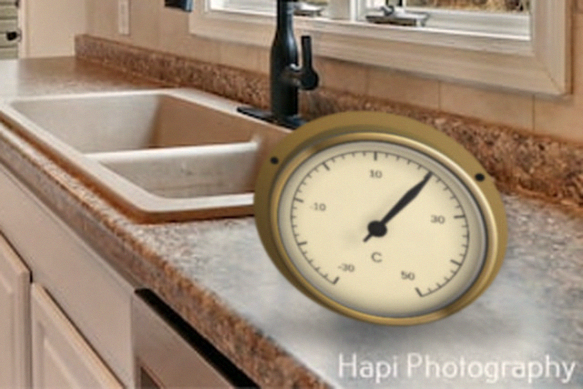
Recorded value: **20** °C
